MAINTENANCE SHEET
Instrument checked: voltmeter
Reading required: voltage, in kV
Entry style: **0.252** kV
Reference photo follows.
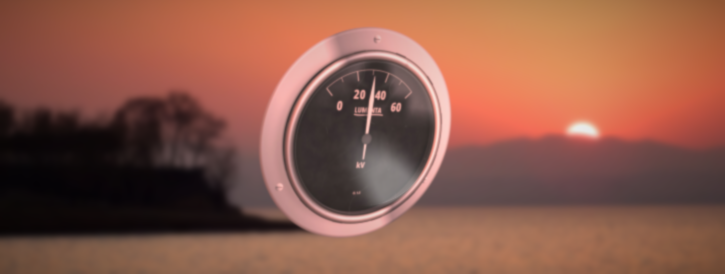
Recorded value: **30** kV
